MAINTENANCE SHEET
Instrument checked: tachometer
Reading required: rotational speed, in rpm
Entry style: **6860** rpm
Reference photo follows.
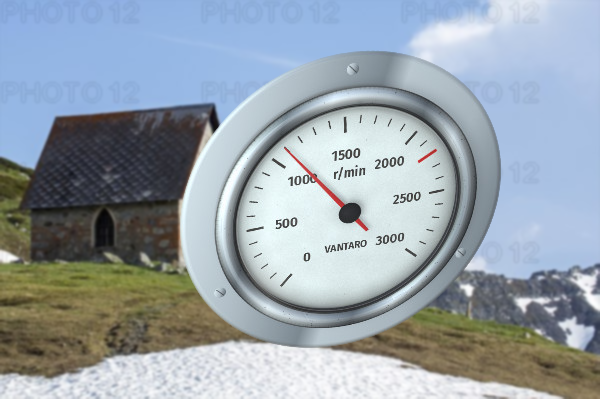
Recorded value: **1100** rpm
